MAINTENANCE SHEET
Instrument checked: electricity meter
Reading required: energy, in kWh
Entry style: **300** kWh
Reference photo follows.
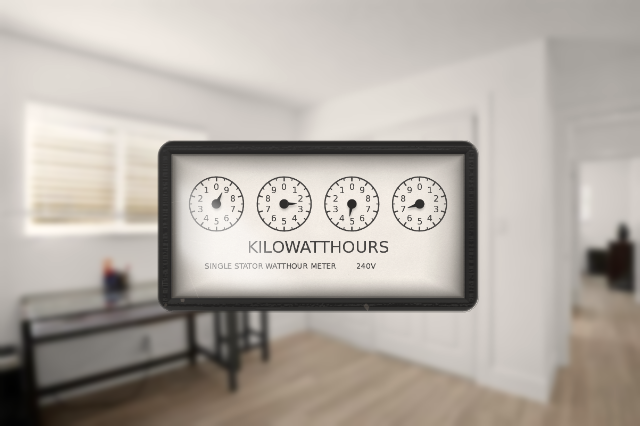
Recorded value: **9247** kWh
